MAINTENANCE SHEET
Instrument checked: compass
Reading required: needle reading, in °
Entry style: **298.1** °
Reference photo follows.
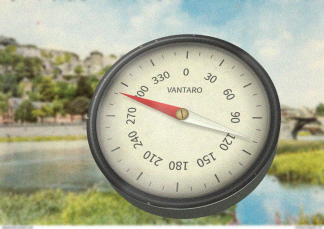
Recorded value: **290** °
